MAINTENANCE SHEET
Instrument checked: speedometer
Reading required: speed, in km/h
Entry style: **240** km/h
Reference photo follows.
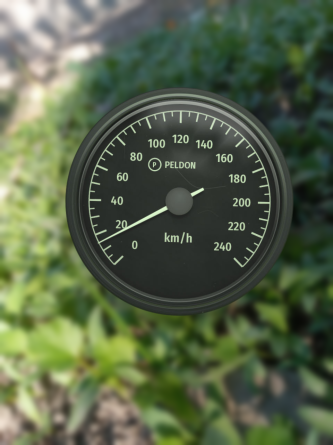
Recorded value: **15** km/h
